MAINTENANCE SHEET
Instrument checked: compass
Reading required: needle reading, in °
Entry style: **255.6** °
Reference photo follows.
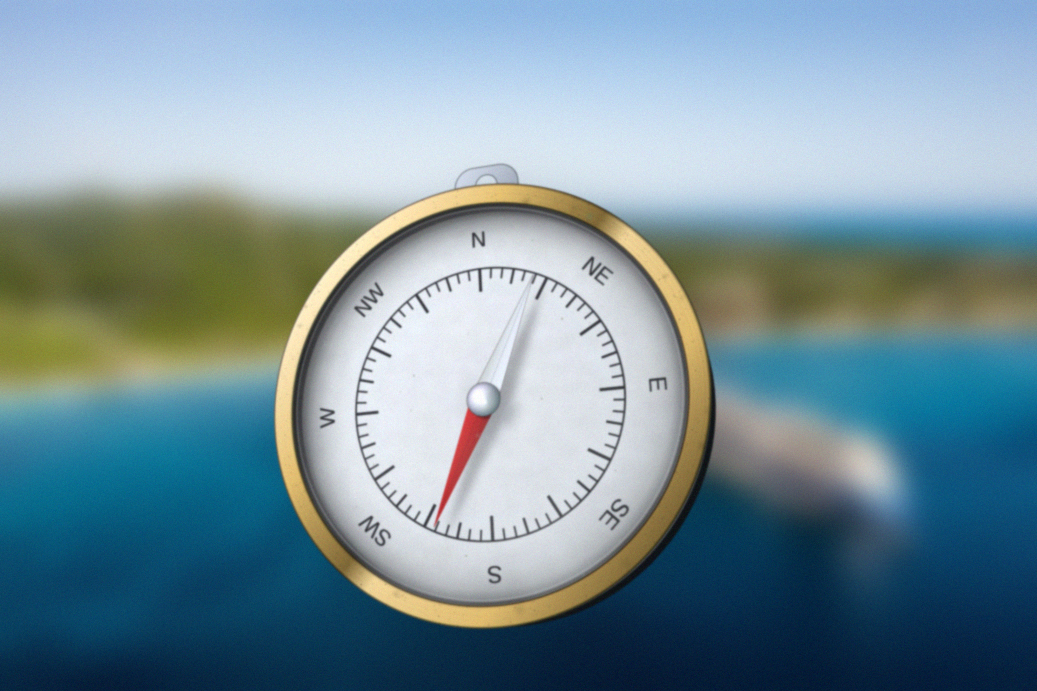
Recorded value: **205** °
